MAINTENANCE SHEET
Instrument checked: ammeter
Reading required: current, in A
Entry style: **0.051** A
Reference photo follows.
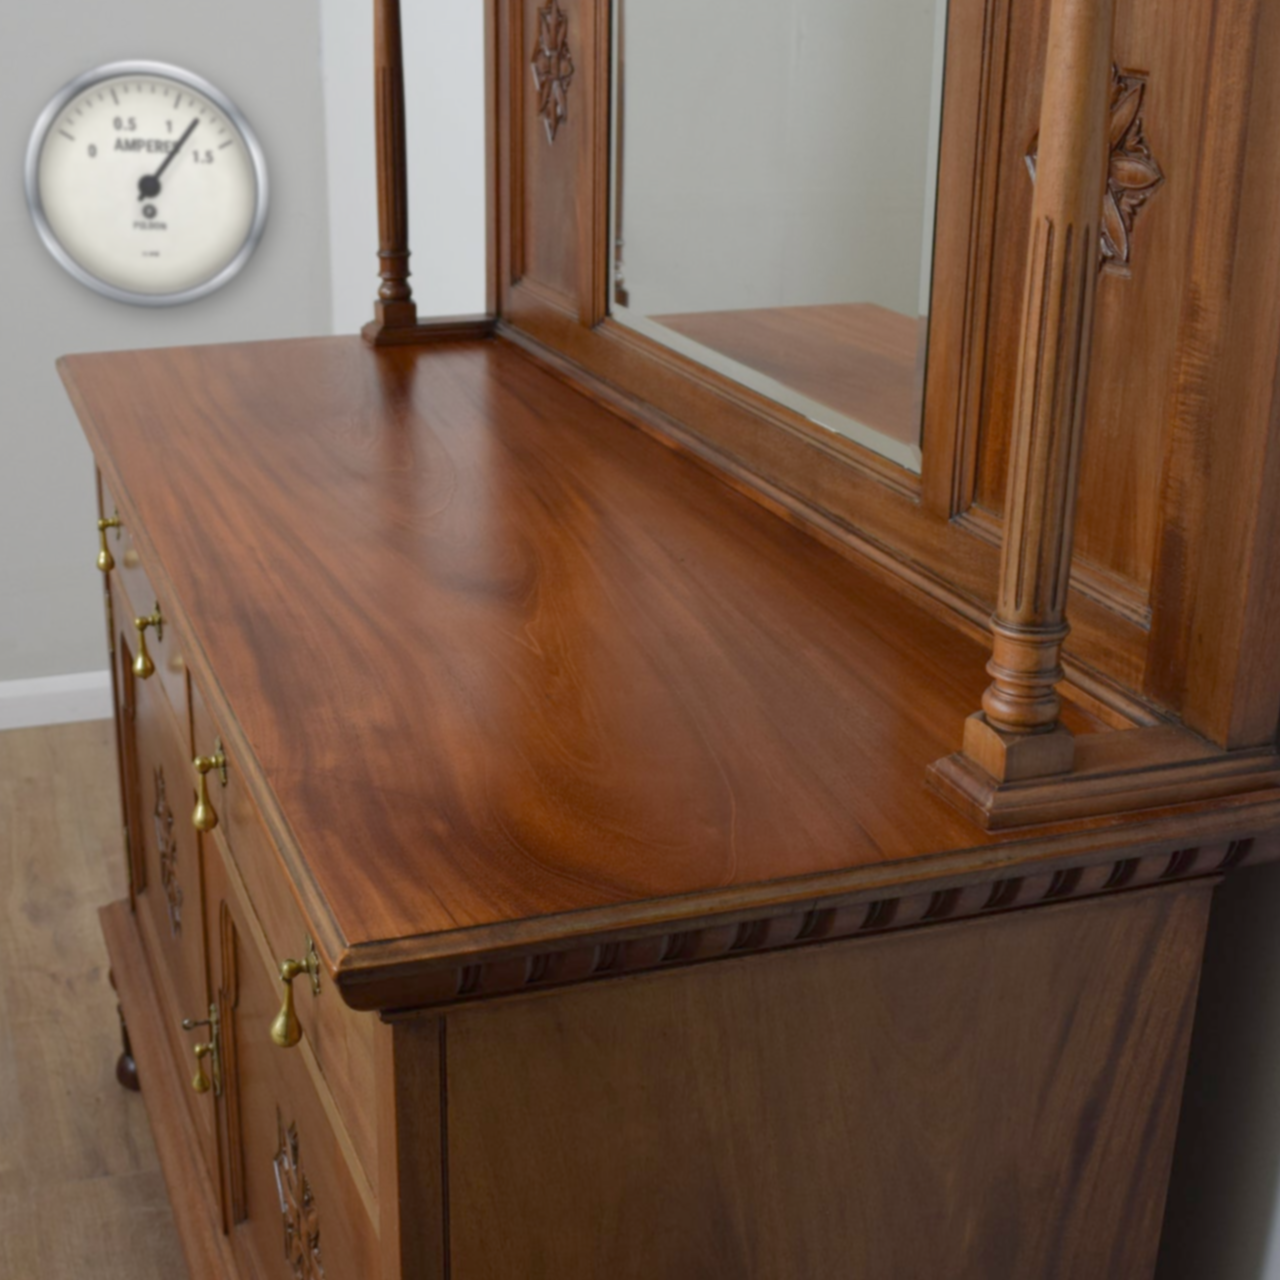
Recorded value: **1.2** A
